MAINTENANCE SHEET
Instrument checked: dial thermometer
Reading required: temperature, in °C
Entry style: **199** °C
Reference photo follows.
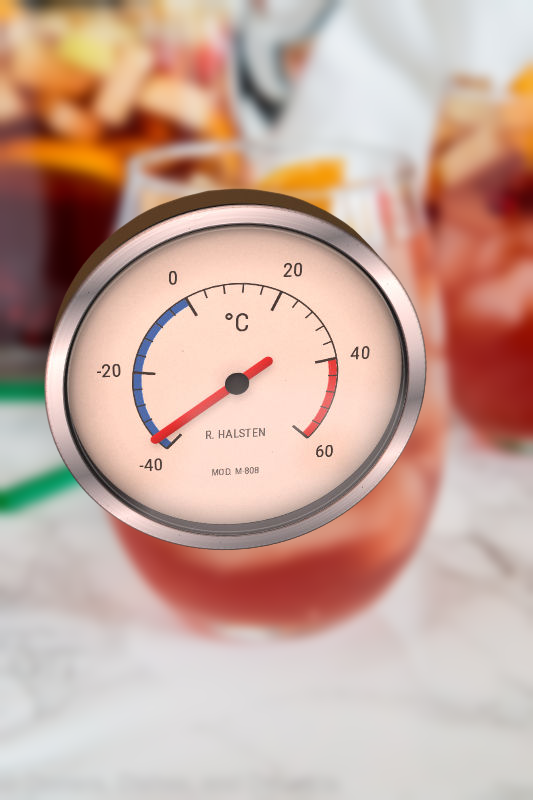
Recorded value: **-36** °C
